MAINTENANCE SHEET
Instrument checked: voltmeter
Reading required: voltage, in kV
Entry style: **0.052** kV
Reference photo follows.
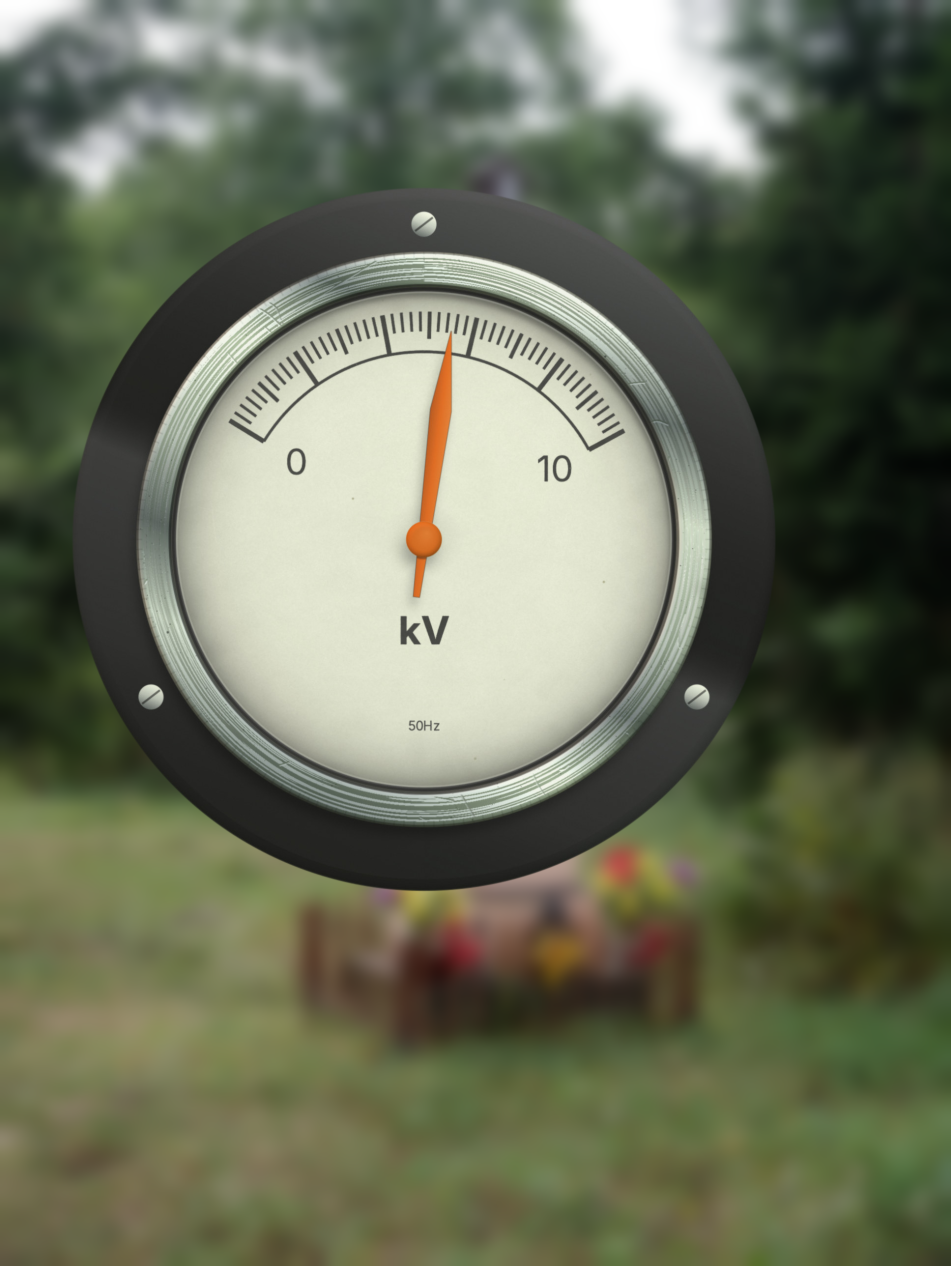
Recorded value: **5.5** kV
